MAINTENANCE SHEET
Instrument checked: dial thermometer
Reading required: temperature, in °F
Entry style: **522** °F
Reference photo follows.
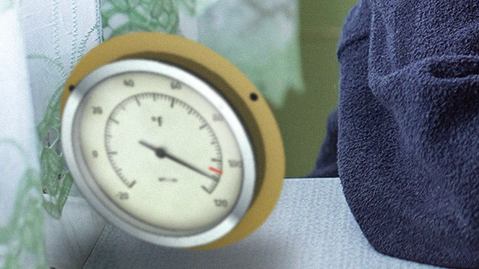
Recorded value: **110** °F
